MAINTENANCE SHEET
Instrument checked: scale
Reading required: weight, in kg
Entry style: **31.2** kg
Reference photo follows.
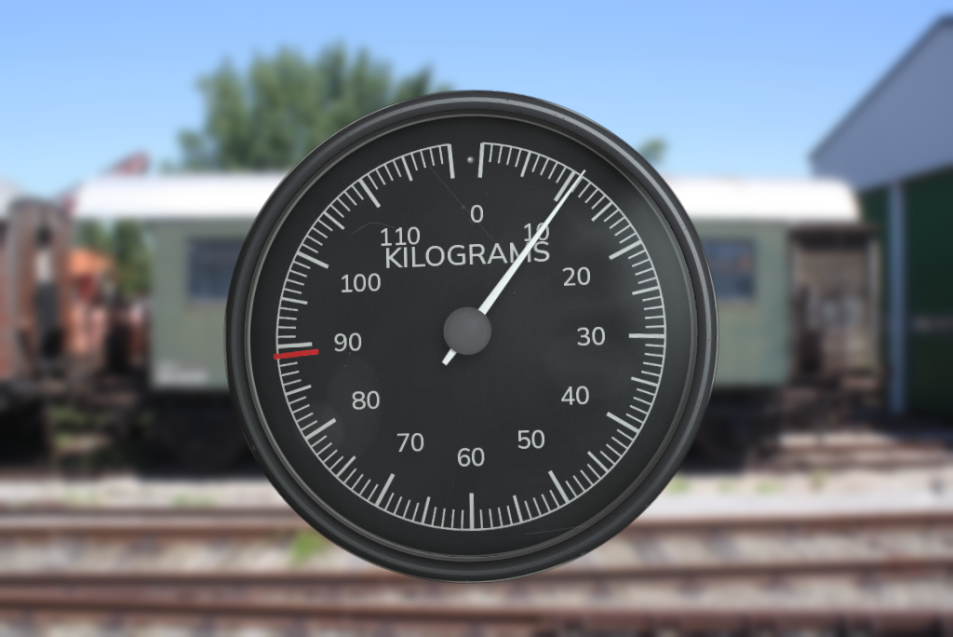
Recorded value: **11** kg
